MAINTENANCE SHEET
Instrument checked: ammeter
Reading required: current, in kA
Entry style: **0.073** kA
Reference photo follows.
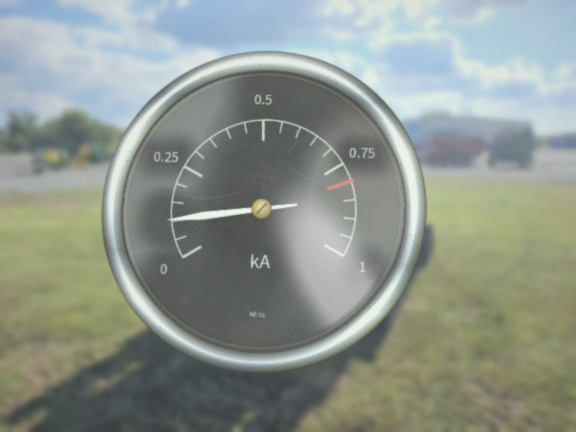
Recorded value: **0.1** kA
